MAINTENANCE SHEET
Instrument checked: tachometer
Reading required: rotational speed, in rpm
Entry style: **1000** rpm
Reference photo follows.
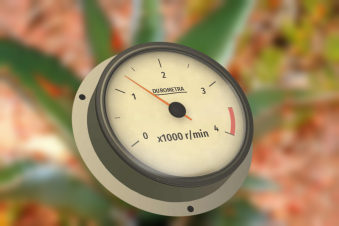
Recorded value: **1250** rpm
